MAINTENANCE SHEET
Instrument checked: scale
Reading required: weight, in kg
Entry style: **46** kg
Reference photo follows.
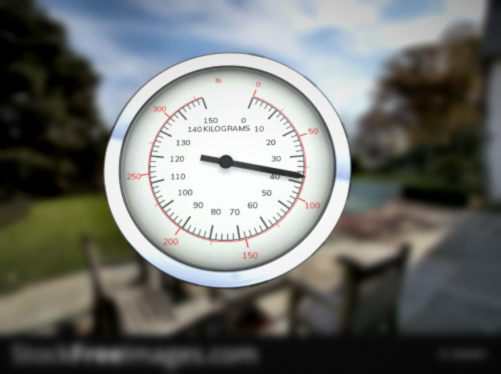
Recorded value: **38** kg
